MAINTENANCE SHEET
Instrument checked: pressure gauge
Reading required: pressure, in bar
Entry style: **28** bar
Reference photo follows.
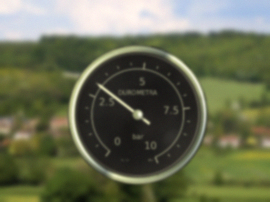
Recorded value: **3** bar
